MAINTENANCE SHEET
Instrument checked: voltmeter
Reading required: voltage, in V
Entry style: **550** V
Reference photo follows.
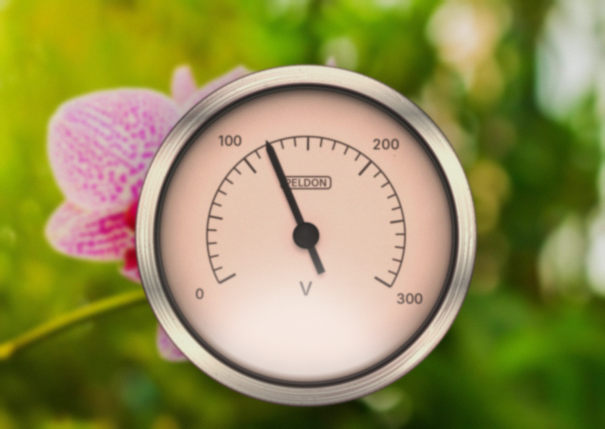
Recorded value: **120** V
